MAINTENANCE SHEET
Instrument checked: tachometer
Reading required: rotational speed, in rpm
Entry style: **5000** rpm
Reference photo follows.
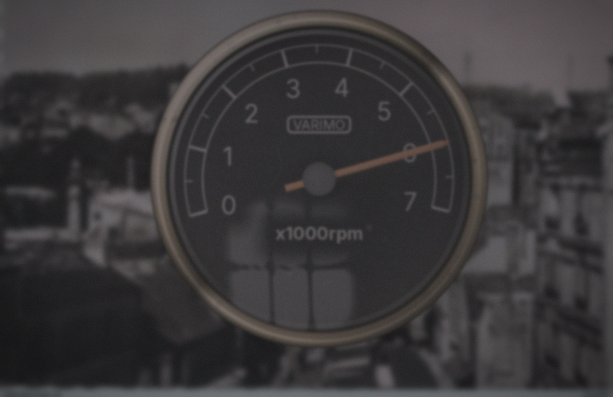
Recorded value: **6000** rpm
